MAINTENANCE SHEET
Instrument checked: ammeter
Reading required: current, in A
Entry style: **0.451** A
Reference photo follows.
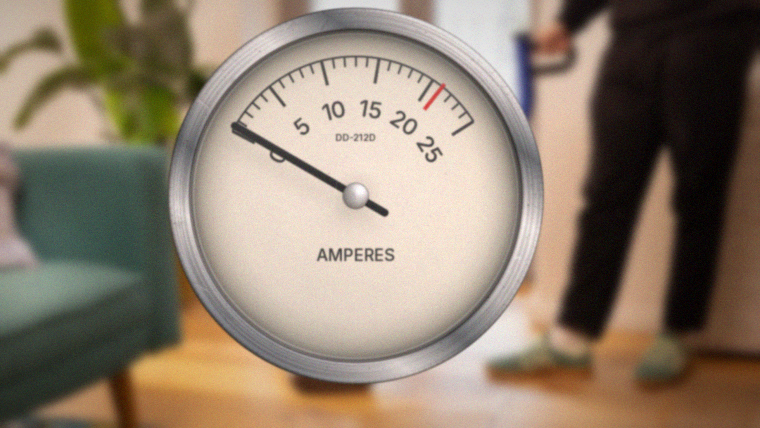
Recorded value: **0.5** A
